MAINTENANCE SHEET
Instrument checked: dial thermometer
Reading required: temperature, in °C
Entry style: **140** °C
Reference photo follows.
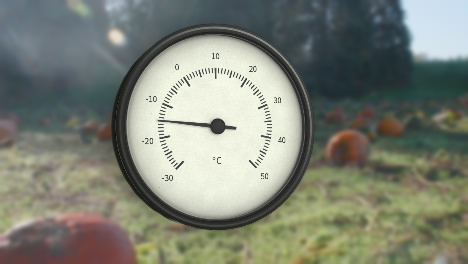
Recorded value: **-15** °C
